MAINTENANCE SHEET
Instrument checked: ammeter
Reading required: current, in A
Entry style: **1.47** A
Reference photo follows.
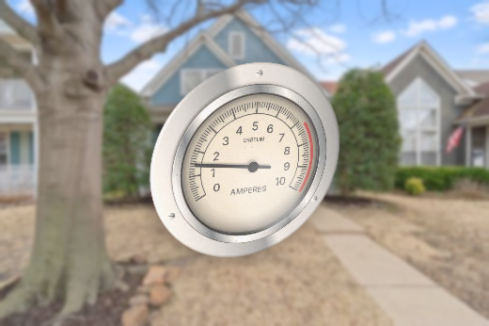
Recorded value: **1.5** A
